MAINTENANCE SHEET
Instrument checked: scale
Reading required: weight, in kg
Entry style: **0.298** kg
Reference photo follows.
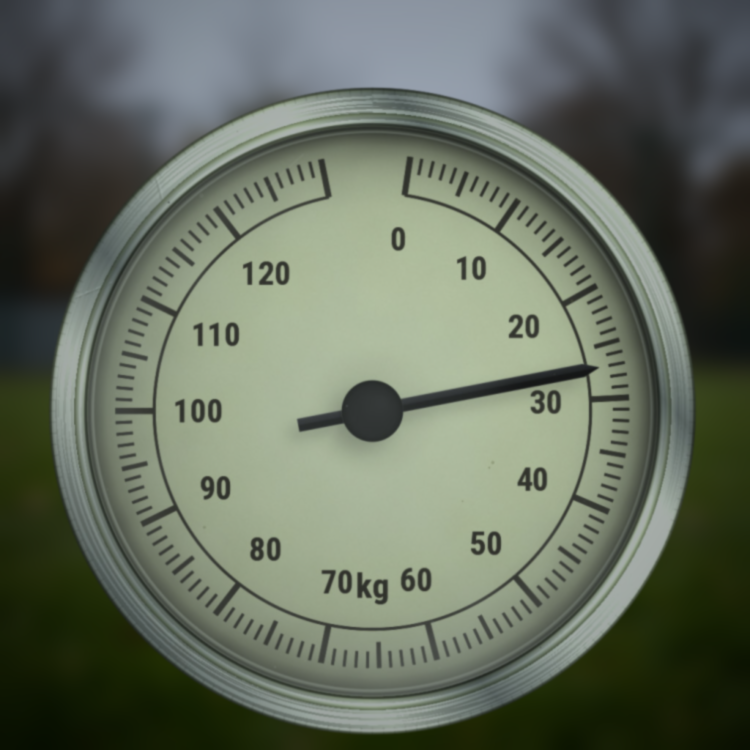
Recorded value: **27** kg
